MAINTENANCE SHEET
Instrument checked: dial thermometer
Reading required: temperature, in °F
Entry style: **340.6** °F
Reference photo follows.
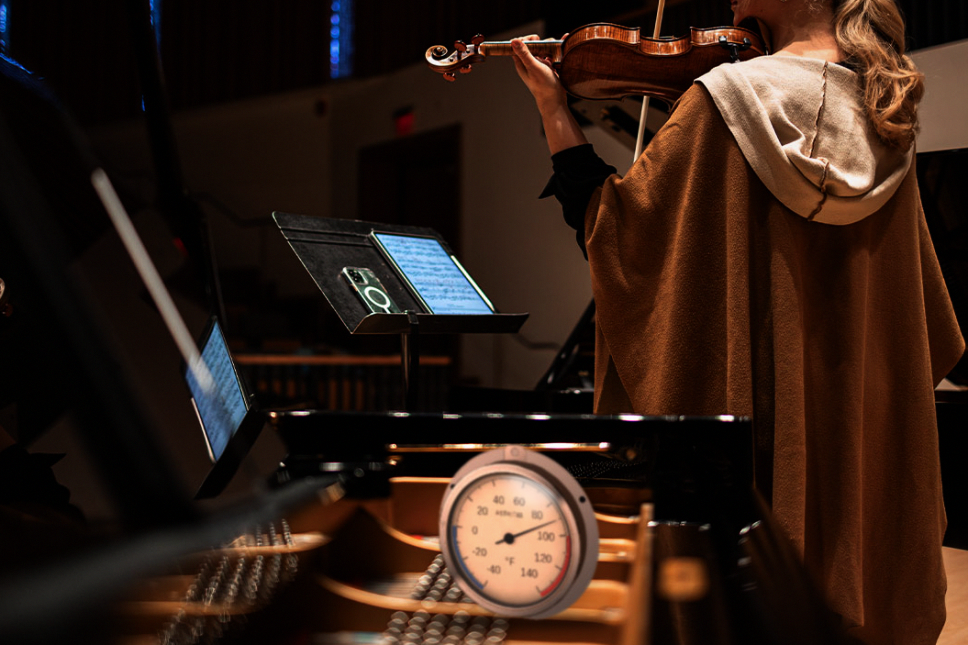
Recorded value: **90** °F
